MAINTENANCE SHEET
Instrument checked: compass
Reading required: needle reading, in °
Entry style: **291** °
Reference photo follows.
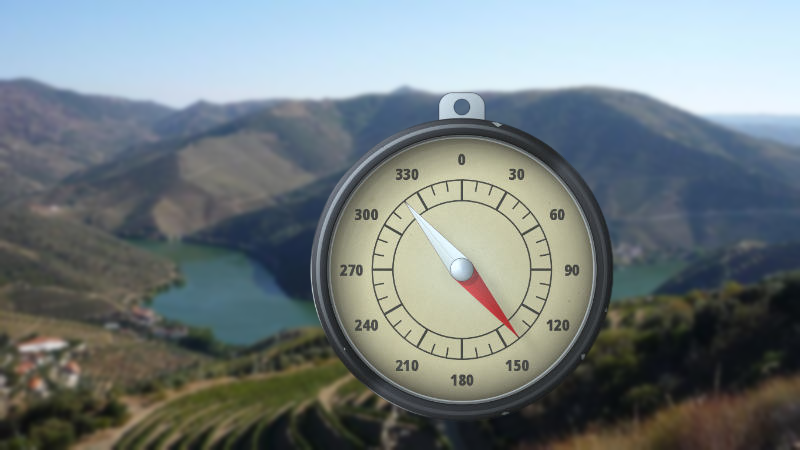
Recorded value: **140** °
